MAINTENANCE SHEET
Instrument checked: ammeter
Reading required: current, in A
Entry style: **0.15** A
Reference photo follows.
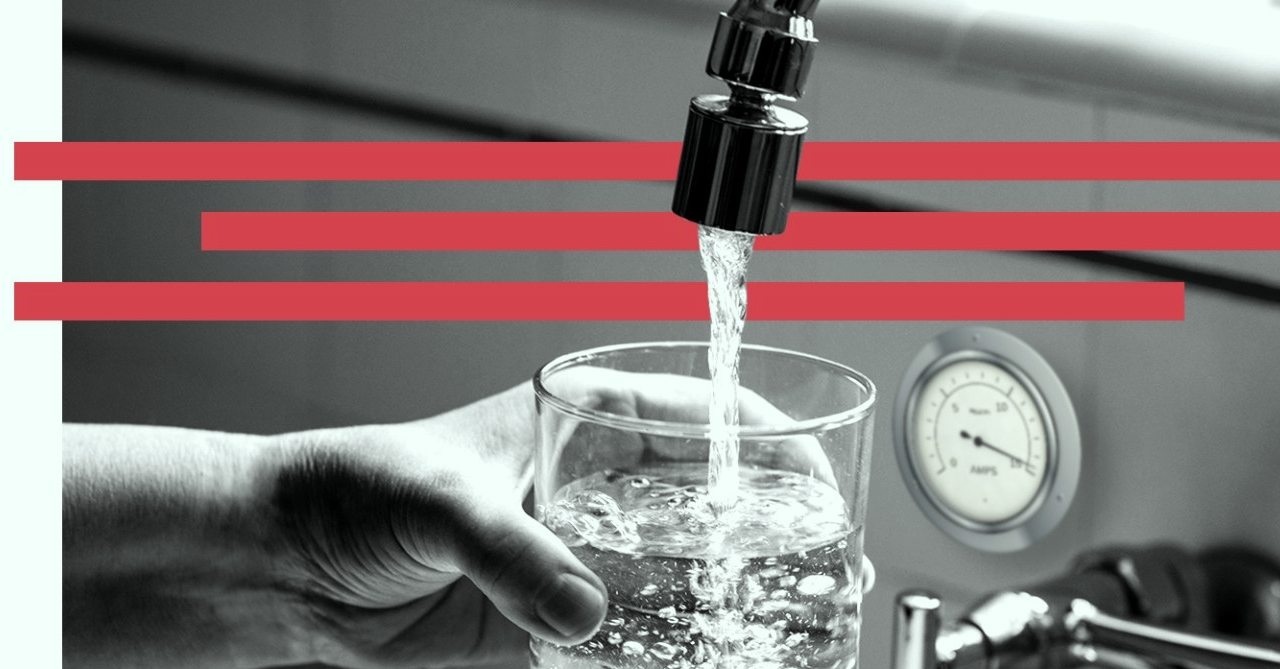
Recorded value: **14.5** A
